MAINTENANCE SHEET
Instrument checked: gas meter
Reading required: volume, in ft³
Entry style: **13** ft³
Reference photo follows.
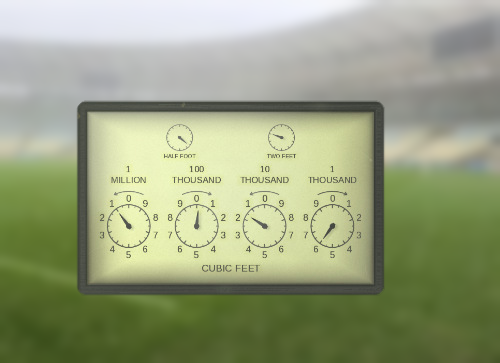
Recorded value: **101600** ft³
